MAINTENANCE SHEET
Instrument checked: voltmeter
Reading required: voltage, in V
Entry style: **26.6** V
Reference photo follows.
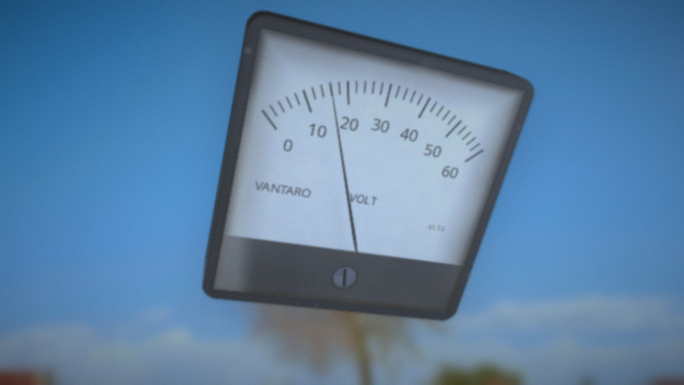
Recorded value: **16** V
